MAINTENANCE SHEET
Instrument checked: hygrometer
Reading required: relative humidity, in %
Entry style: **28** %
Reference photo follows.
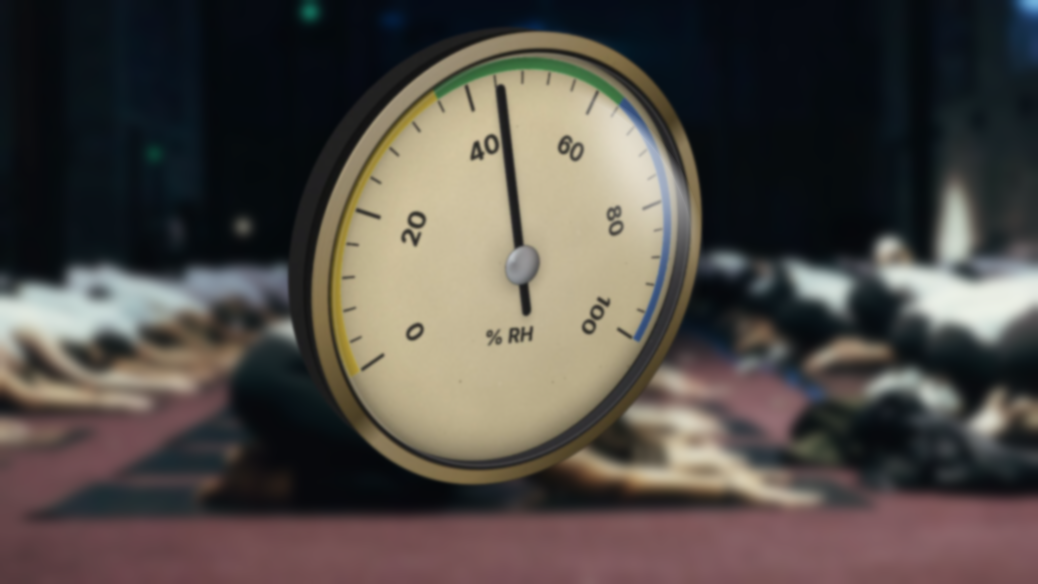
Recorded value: **44** %
